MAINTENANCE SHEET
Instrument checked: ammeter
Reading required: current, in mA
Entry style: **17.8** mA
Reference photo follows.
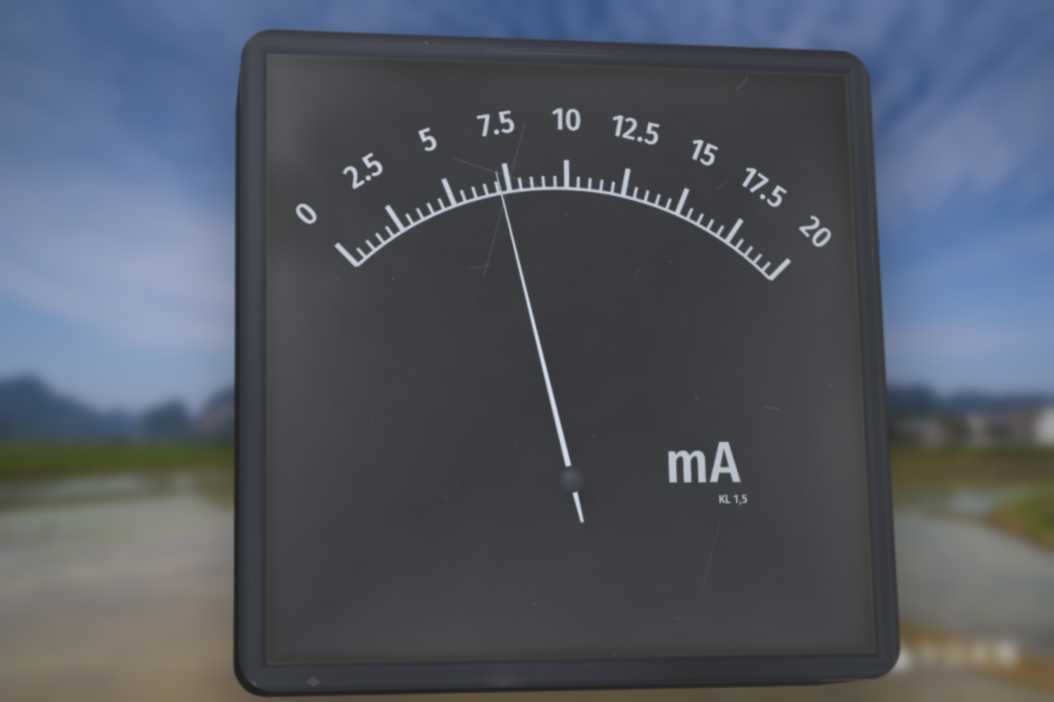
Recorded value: **7** mA
